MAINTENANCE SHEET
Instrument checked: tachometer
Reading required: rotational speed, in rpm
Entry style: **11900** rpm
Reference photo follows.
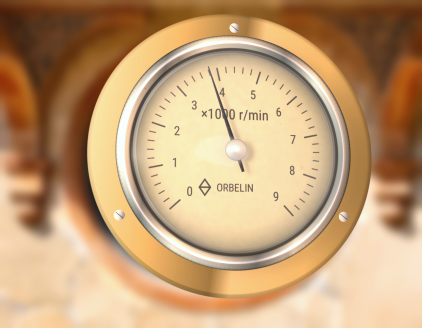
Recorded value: **3800** rpm
